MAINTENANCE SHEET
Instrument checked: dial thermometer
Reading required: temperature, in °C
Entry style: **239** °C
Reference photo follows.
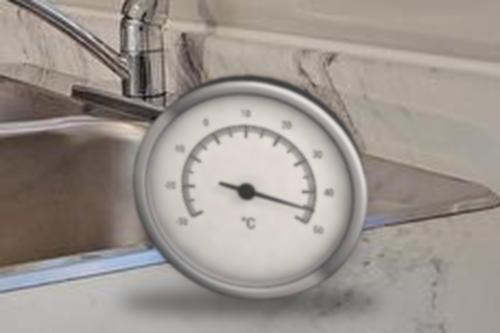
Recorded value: **45** °C
